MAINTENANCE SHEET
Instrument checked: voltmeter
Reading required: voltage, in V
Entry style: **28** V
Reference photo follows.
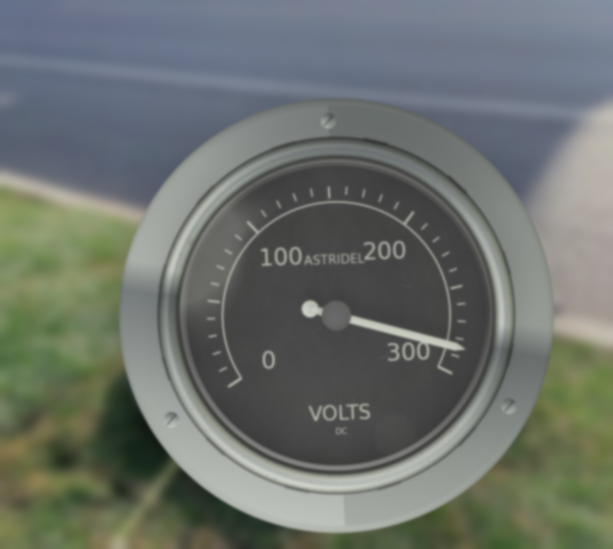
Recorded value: **285** V
